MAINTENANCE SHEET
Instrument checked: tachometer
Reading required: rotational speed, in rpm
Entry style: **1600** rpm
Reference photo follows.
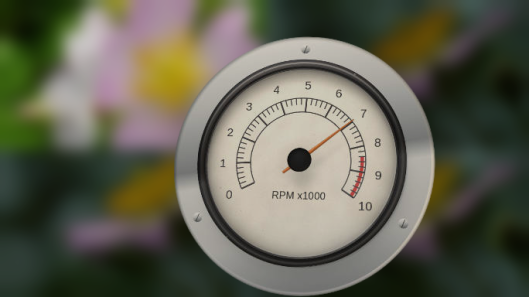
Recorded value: **7000** rpm
